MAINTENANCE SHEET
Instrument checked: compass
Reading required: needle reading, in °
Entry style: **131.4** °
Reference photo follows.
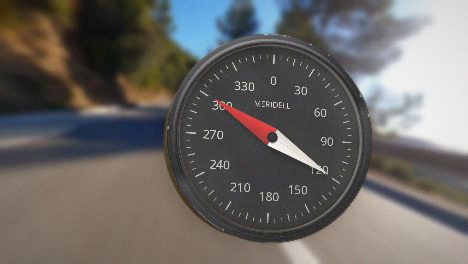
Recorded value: **300** °
